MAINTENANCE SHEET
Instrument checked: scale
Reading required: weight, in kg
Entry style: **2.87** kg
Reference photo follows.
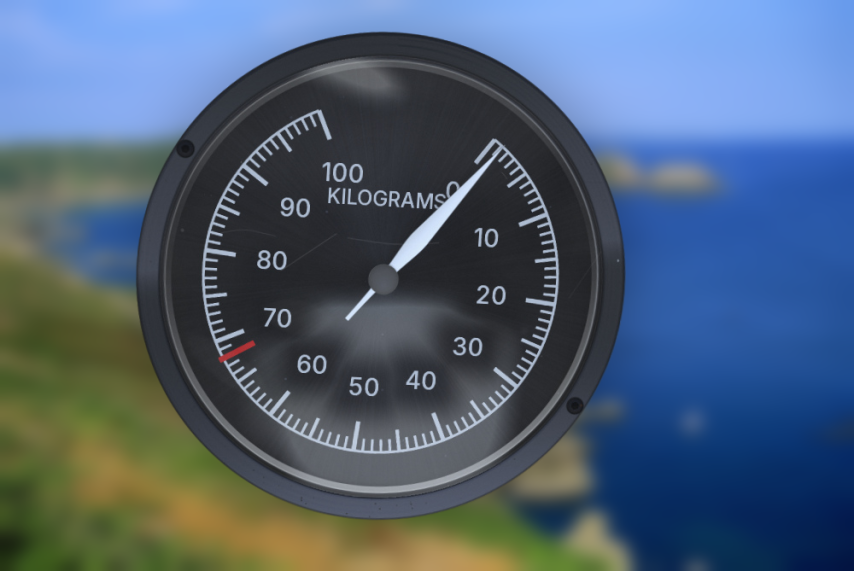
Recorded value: **1** kg
